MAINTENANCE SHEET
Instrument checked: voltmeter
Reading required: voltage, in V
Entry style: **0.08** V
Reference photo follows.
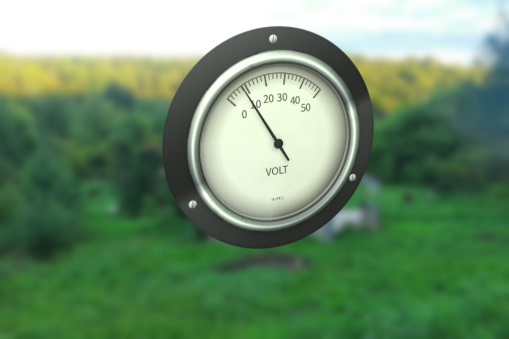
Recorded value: **8** V
